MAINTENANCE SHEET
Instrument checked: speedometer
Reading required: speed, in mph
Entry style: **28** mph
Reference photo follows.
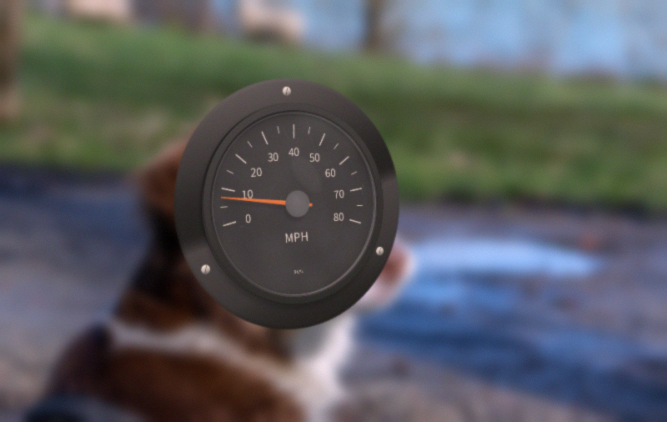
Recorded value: **7.5** mph
